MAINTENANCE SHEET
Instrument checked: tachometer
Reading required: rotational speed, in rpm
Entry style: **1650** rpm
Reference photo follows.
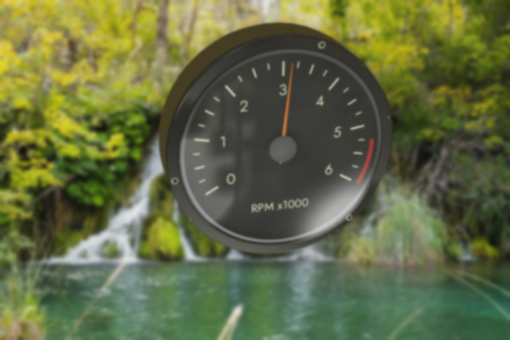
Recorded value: **3125** rpm
